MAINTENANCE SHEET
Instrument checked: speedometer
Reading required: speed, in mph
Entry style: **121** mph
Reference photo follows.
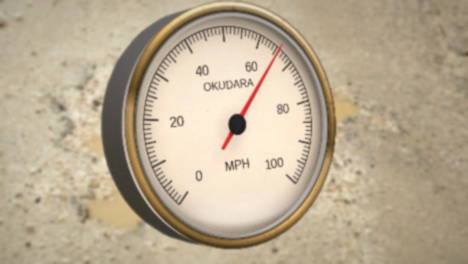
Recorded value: **65** mph
